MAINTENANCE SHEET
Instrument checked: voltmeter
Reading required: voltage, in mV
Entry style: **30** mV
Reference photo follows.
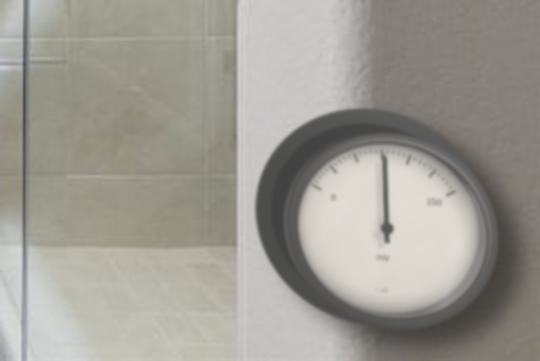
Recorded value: **75** mV
